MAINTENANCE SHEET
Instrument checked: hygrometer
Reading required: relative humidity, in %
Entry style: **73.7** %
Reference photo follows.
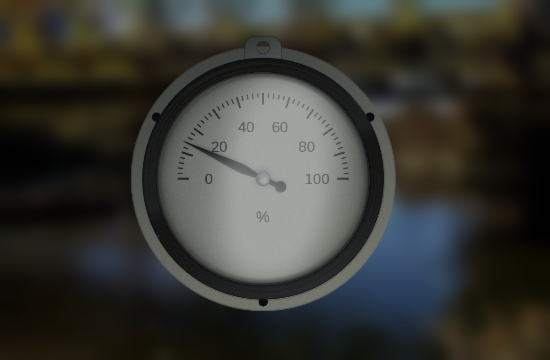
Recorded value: **14** %
